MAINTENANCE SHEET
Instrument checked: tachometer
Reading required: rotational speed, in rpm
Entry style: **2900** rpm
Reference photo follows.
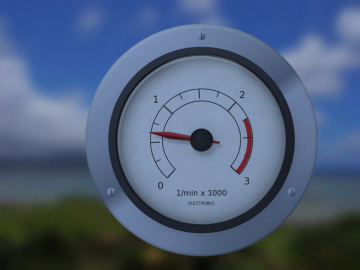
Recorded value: **625** rpm
